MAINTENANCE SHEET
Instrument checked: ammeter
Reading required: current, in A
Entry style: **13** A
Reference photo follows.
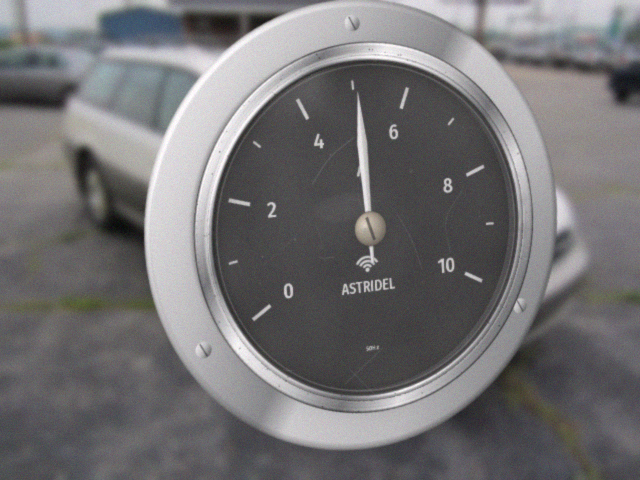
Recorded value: **5** A
